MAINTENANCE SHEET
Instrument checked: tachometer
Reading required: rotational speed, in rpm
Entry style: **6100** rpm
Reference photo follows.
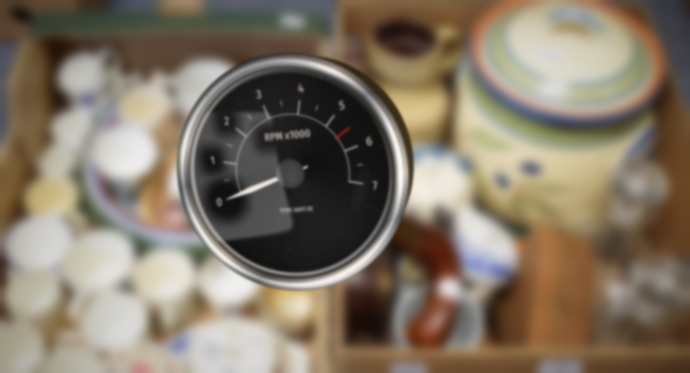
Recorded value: **0** rpm
